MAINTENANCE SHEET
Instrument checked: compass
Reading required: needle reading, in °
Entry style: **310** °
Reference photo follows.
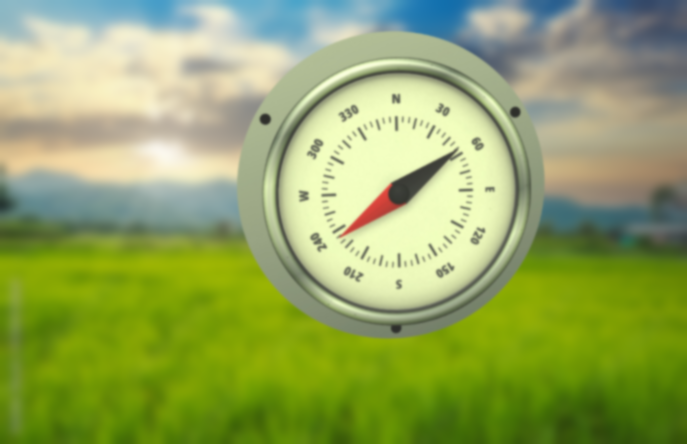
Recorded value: **235** °
